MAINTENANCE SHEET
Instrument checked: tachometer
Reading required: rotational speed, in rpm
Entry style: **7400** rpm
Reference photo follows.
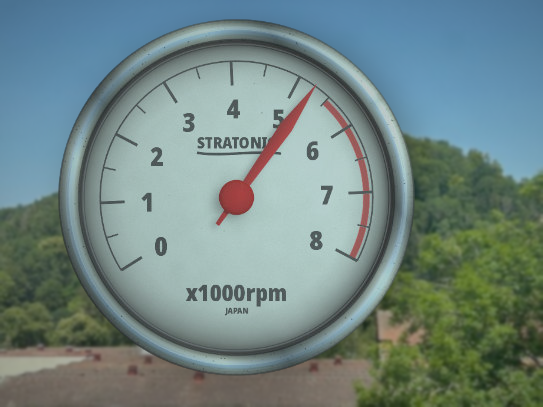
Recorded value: **5250** rpm
